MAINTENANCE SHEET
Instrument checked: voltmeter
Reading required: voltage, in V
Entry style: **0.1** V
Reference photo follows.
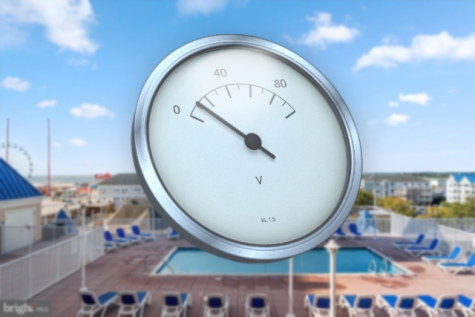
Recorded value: **10** V
